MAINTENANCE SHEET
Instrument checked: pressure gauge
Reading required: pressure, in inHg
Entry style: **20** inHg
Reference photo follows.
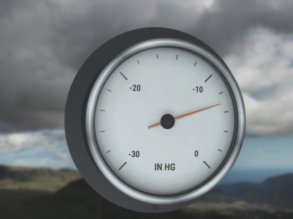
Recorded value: **-7** inHg
